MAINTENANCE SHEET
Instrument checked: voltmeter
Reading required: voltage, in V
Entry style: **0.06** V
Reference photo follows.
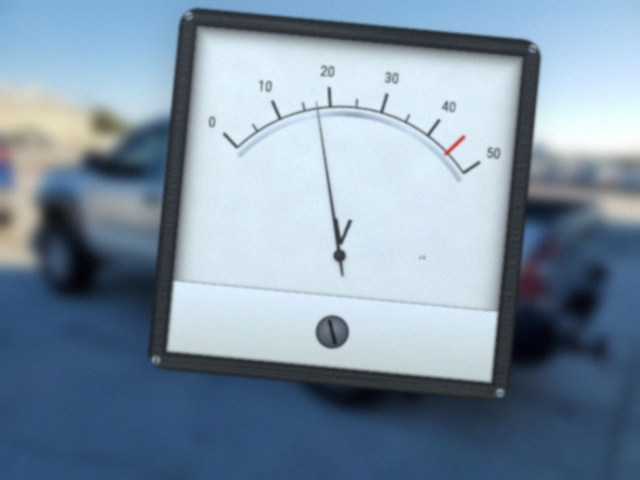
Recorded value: **17.5** V
